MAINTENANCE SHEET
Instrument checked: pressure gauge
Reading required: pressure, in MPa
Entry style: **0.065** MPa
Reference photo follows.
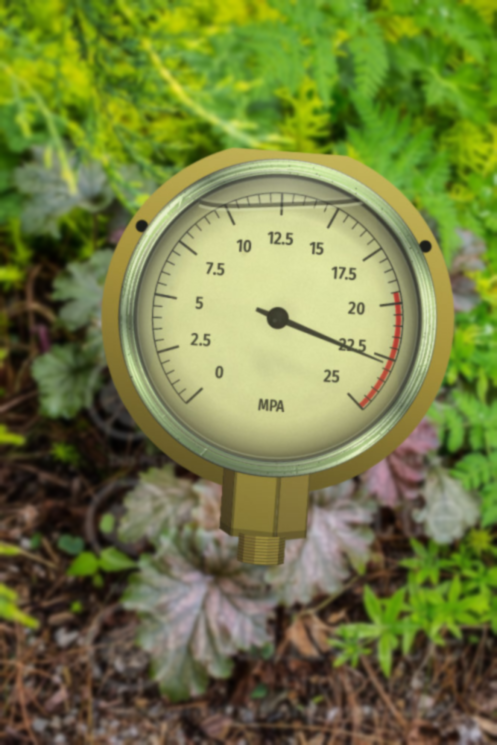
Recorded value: **22.75** MPa
